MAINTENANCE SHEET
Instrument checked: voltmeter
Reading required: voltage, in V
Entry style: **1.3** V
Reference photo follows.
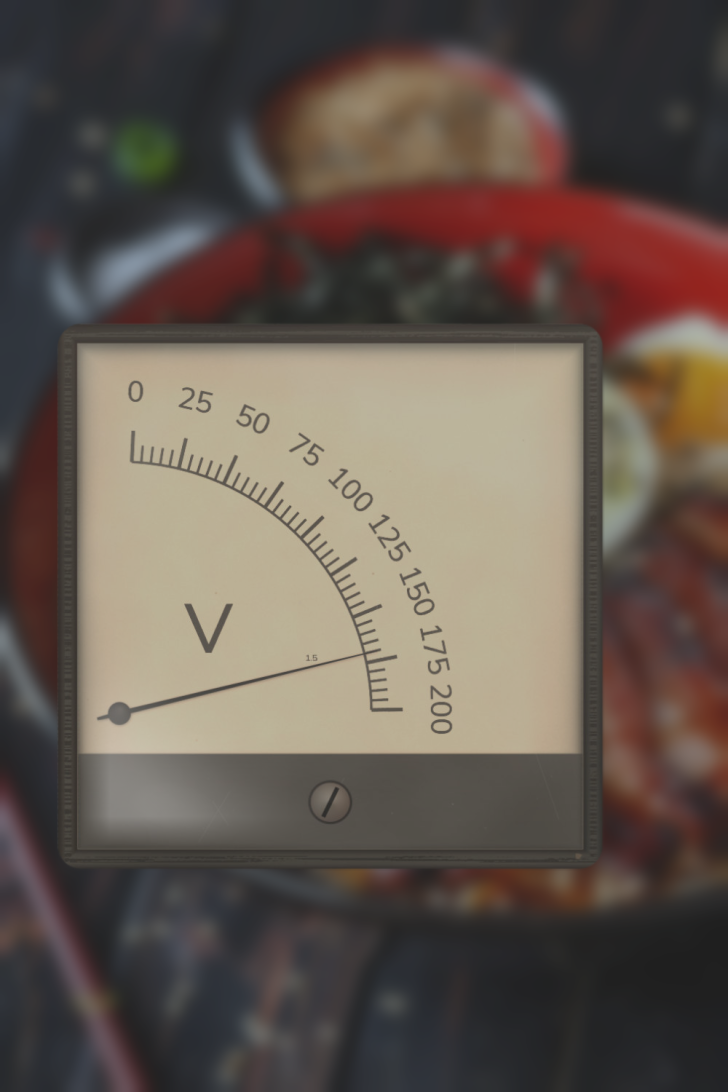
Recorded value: **170** V
